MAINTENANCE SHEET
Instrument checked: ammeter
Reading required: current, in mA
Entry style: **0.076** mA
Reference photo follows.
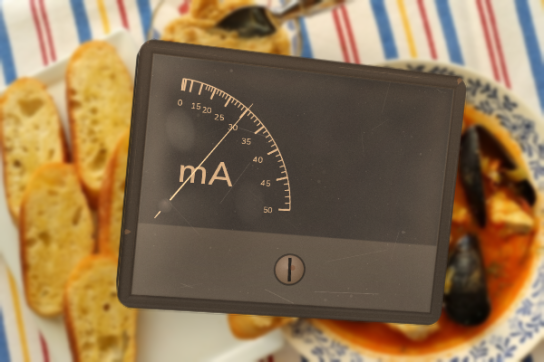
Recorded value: **30** mA
